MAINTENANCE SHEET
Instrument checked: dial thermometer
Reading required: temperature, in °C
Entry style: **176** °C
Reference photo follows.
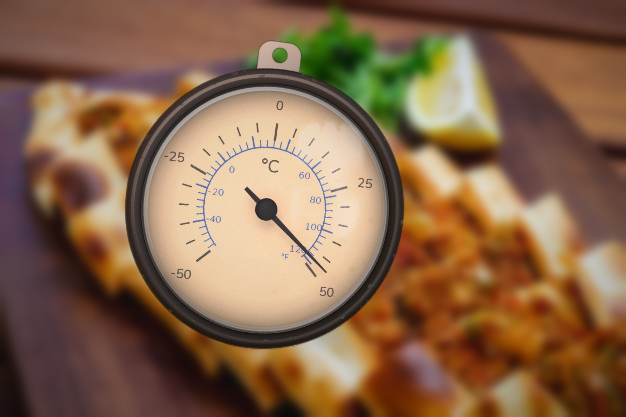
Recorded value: **47.5** °C
